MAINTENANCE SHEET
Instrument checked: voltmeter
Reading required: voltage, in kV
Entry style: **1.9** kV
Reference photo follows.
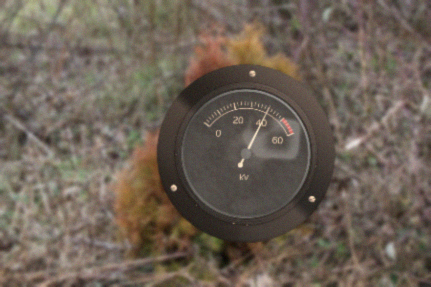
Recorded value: **40** kV
